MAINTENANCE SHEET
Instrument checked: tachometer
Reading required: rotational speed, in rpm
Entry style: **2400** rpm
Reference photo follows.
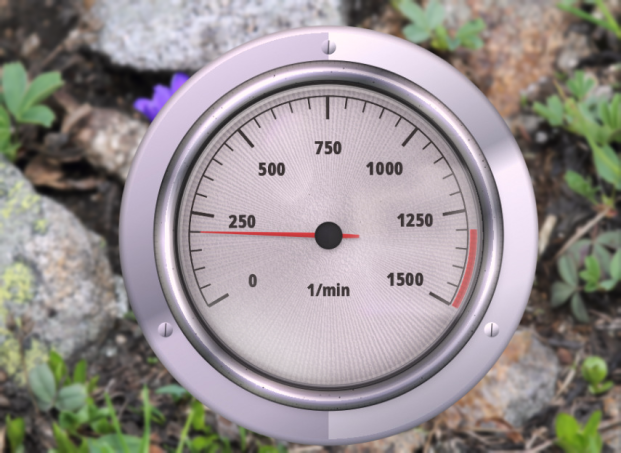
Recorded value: **200** rpm
